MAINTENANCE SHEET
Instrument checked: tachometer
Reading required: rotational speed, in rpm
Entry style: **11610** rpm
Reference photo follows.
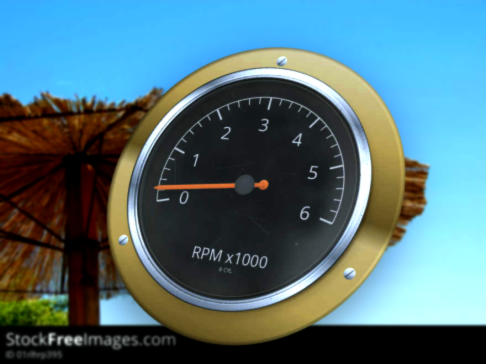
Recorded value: **200** rpm
